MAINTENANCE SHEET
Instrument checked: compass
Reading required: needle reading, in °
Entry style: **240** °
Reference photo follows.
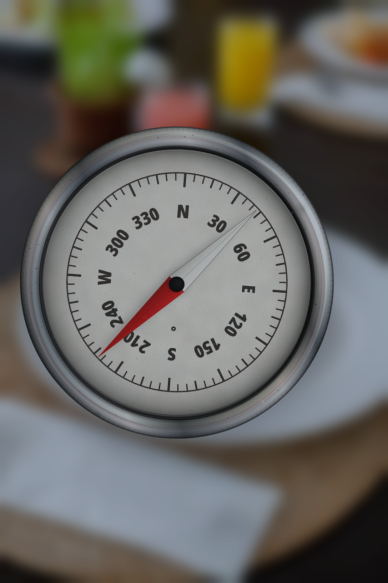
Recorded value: **222.5** °
